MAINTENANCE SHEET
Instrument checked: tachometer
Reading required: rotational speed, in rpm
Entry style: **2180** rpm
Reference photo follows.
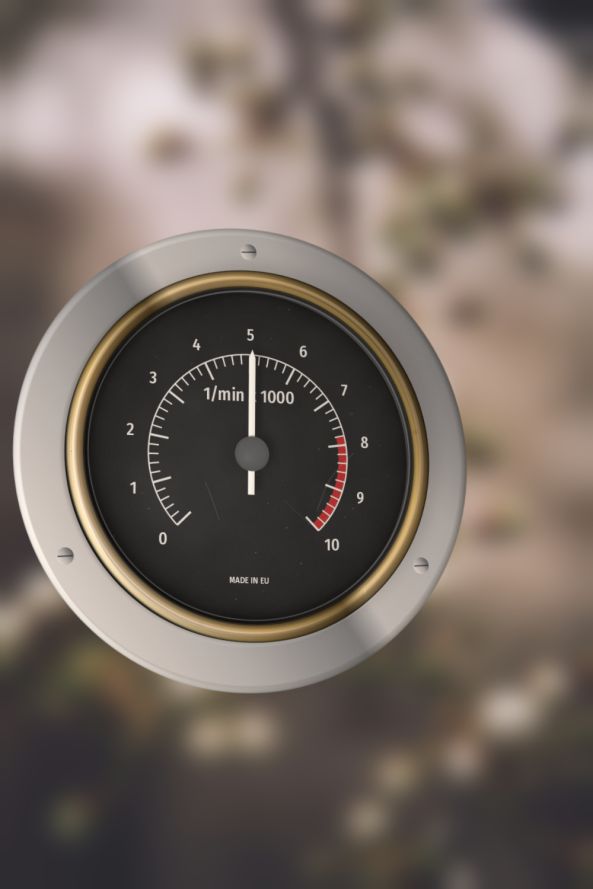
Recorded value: **5000** rpm
